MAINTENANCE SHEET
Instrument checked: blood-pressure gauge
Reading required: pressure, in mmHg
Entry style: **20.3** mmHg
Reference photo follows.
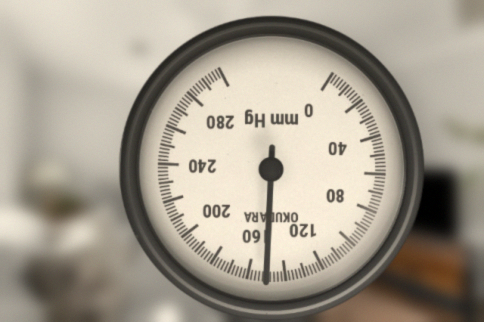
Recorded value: **150** mmHg
